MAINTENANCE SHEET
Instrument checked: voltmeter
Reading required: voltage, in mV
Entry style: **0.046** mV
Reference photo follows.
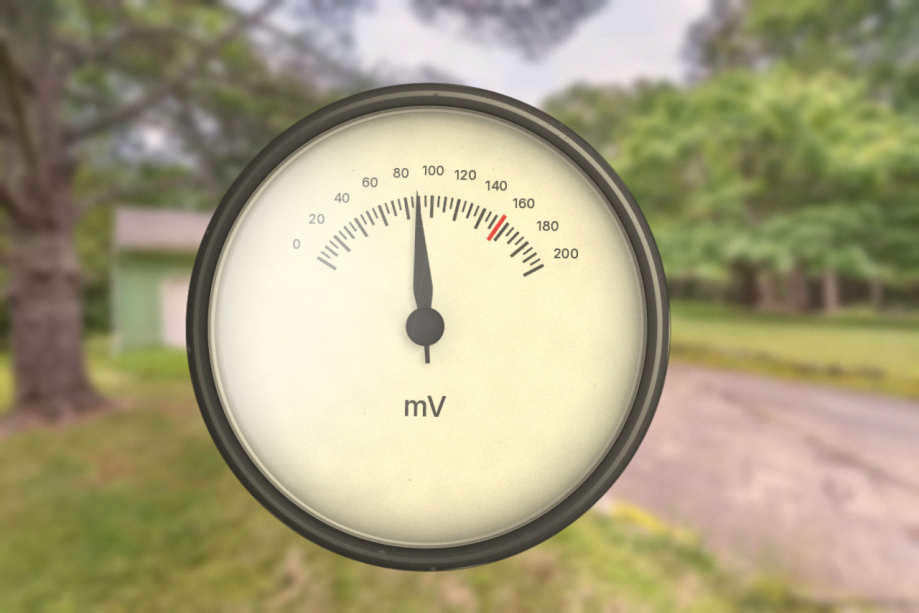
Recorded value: **90** mV
